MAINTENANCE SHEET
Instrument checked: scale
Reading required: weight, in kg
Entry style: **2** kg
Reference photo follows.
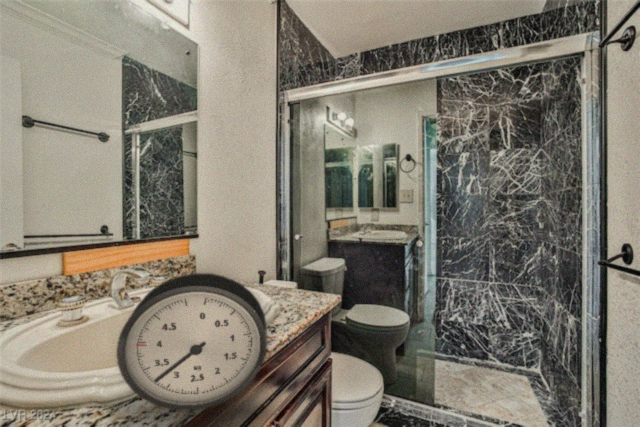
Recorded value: **3.25** kg
